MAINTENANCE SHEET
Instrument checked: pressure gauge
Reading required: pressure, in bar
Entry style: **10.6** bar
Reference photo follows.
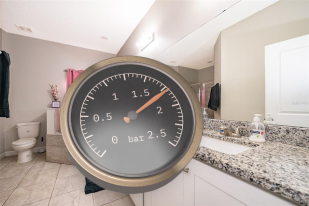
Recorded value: **1.8** bar
